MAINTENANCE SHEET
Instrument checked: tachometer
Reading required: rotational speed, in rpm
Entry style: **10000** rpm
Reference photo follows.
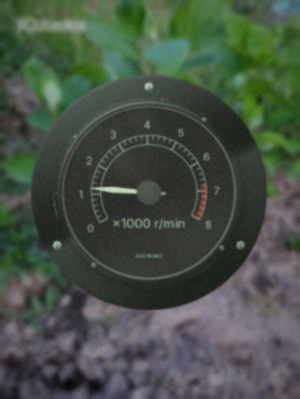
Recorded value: **1200** rpm
